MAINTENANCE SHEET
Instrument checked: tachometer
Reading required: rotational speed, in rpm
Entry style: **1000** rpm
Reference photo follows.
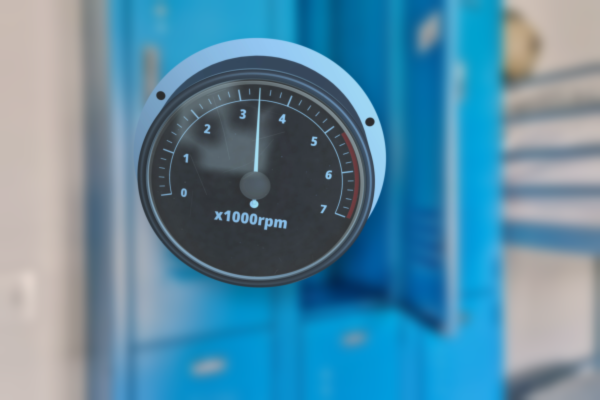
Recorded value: **3400** rpm
